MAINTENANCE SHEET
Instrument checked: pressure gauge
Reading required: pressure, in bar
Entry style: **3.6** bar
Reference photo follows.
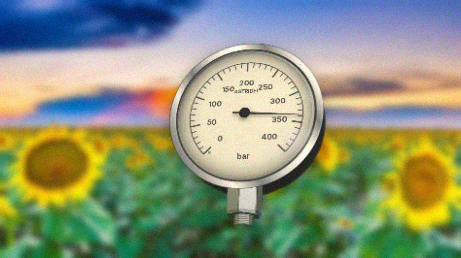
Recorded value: **340** bar
